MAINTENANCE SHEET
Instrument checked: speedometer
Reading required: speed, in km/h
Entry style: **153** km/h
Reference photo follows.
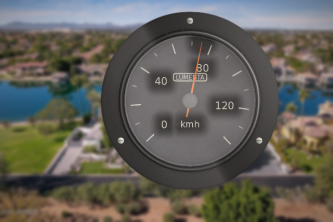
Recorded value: **75** km/h
